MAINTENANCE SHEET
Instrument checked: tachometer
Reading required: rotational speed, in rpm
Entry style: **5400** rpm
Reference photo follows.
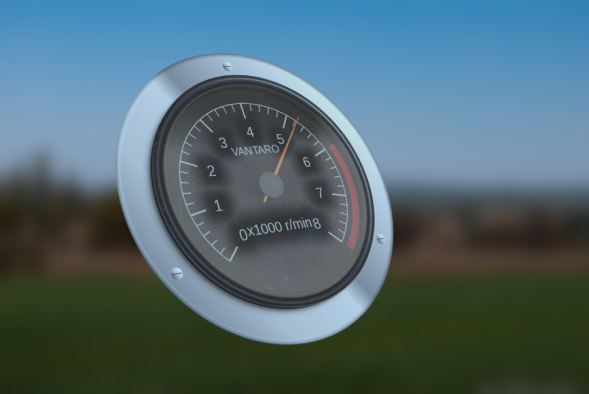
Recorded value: **5200** rpm
